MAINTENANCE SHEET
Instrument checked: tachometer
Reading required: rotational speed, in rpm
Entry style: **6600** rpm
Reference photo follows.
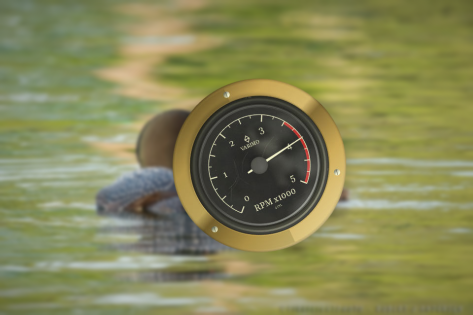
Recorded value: **4000** rpm
